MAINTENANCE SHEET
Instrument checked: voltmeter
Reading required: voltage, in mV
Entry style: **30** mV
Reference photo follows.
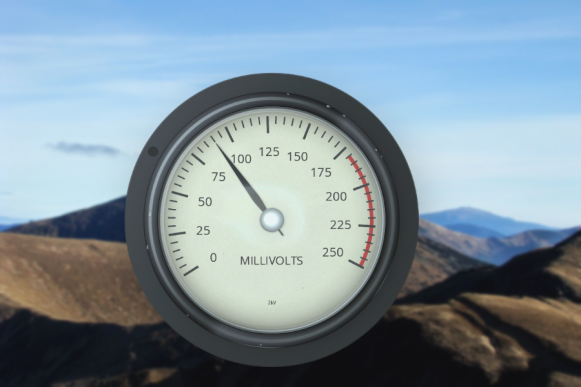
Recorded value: **90** mV
